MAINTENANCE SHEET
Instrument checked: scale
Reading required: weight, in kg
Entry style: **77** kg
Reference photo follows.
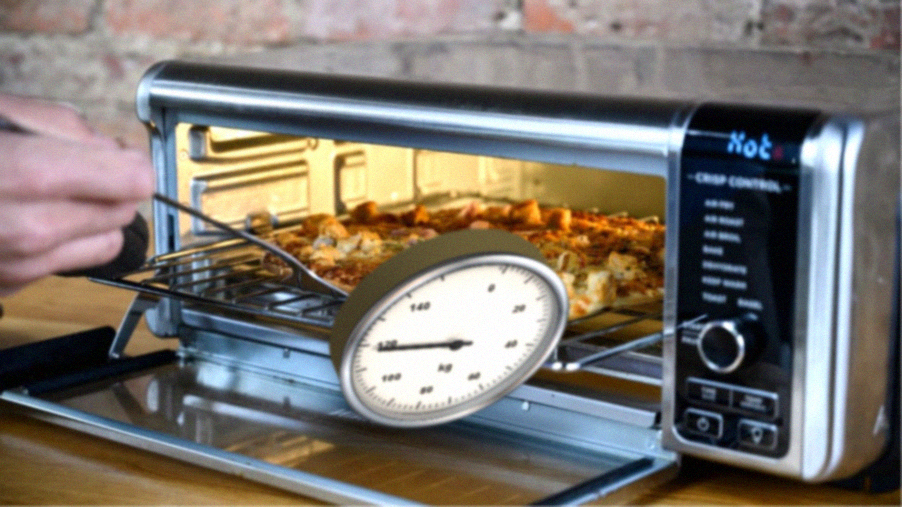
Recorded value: **120** kg
